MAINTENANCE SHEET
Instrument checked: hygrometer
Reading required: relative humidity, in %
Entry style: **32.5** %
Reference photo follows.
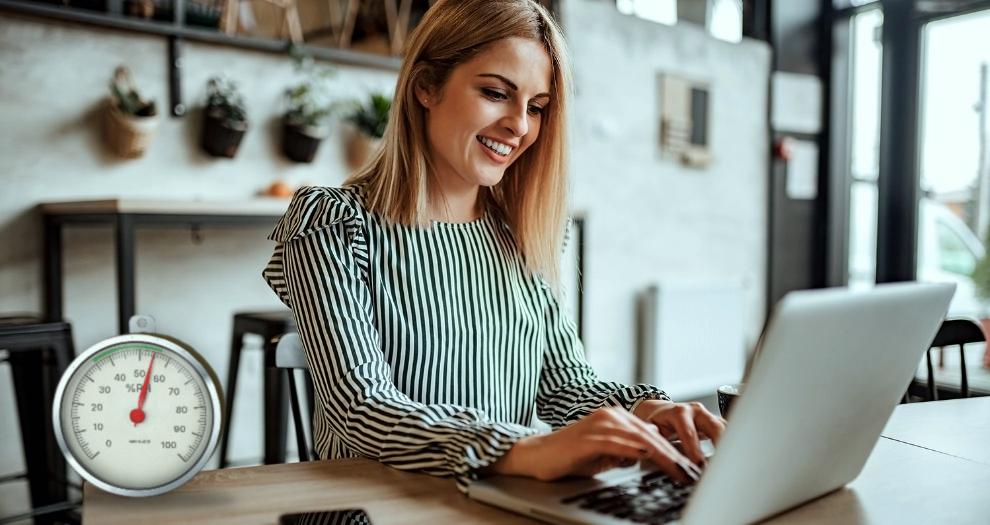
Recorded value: **55** %
